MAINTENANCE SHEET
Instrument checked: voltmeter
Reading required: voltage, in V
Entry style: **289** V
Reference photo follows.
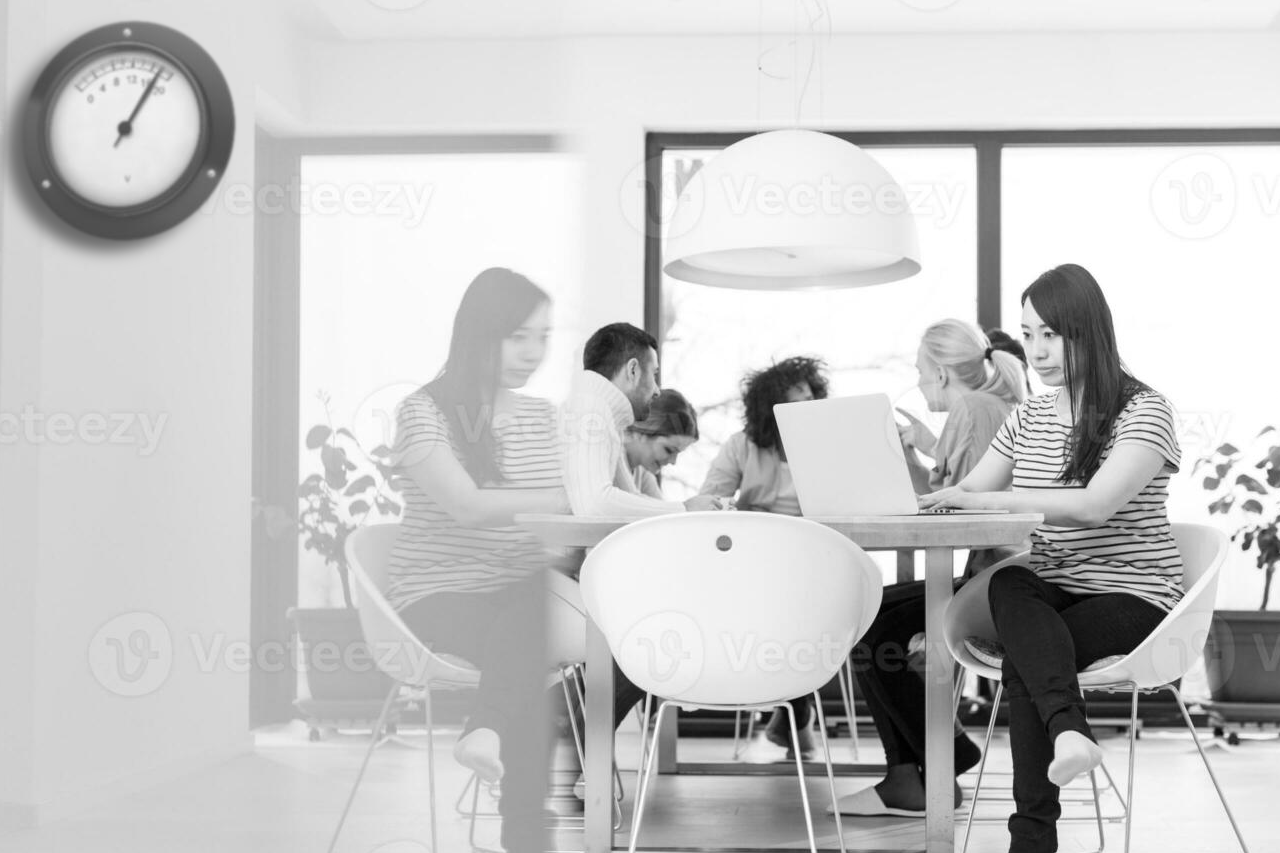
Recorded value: **18** V
